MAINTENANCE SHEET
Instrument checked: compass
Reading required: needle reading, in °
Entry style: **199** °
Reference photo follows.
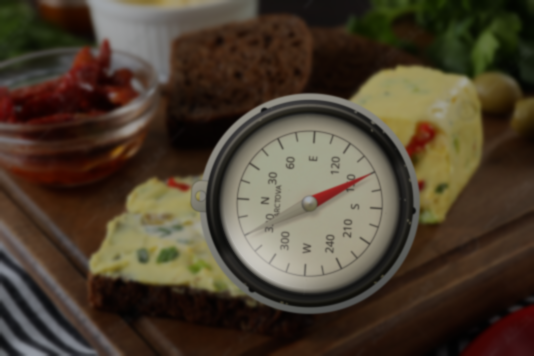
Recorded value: **150** °
